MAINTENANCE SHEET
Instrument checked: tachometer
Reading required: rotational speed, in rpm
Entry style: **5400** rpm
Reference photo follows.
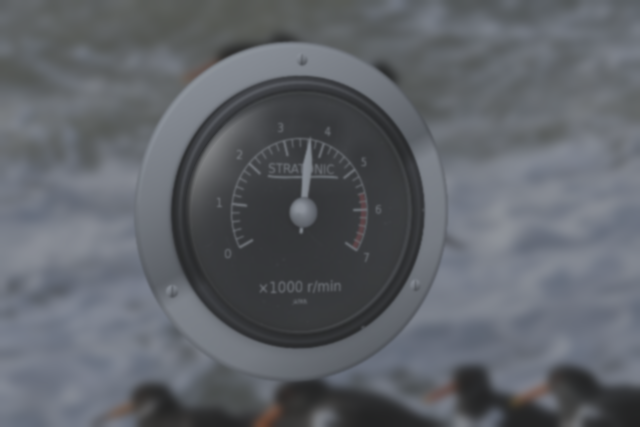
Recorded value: **3600** rpm
